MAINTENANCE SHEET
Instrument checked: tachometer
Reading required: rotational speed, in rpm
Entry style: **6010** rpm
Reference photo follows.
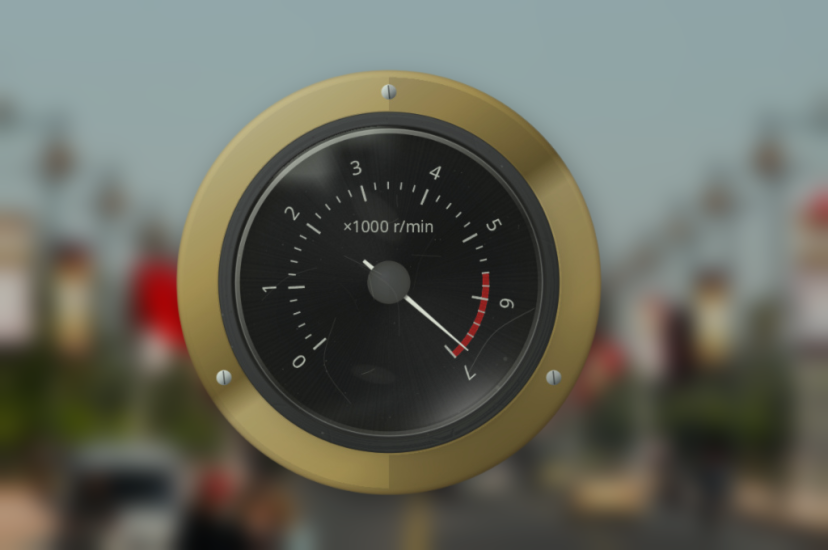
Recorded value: **6800** rpm
